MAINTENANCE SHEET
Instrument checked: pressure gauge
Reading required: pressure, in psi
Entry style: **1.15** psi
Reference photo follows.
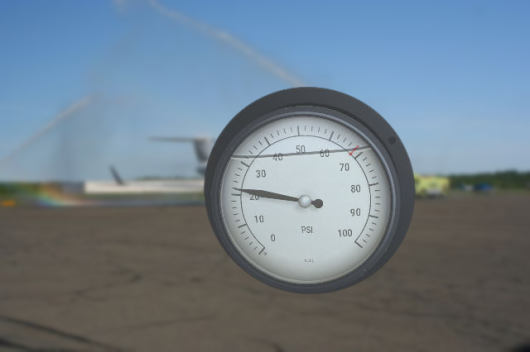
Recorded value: **22** psi
